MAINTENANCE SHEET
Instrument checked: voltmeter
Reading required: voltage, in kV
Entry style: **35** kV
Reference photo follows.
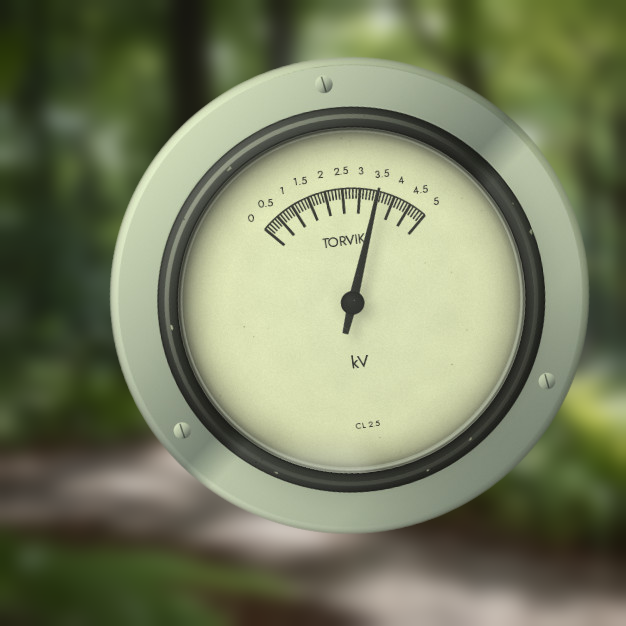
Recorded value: **3.5** kV
